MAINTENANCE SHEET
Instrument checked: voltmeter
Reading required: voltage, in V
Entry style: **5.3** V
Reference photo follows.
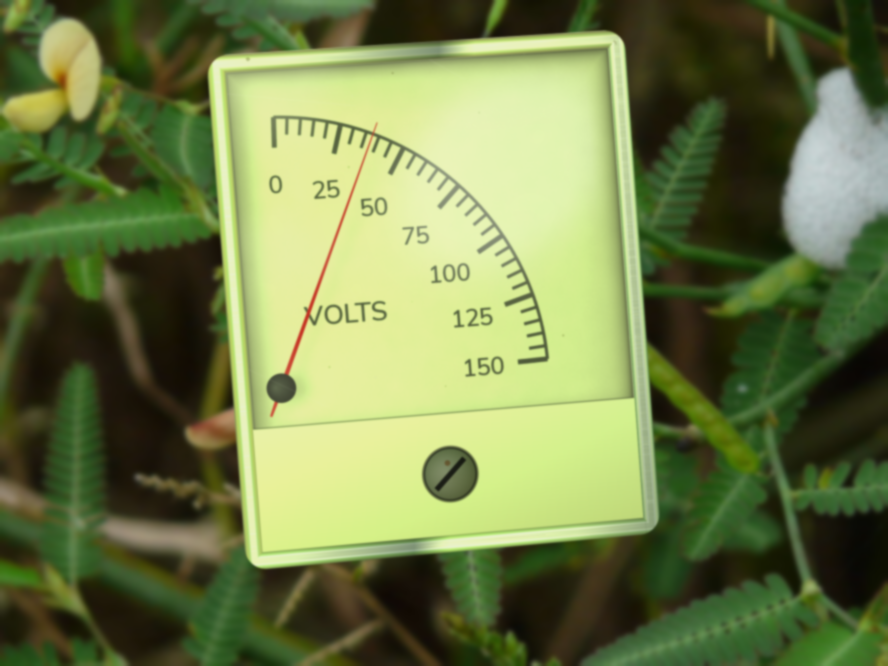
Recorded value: **37.5** V
